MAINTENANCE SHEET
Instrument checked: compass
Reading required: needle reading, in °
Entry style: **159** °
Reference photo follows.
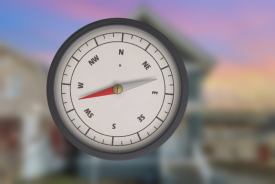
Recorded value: **250** °
